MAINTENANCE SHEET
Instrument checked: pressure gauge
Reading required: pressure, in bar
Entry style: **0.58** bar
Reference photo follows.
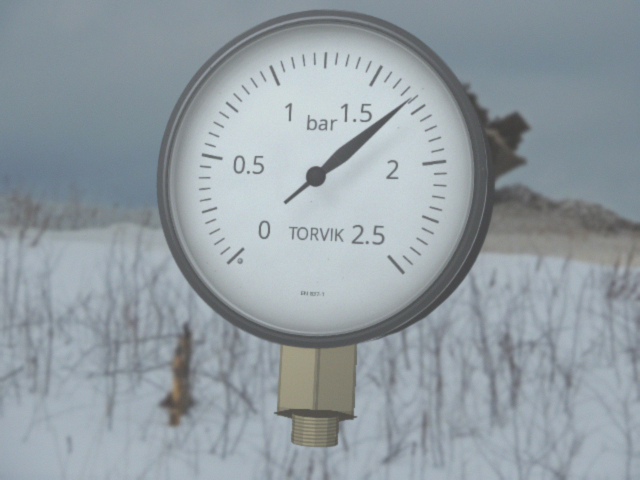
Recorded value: **1.7** bar
